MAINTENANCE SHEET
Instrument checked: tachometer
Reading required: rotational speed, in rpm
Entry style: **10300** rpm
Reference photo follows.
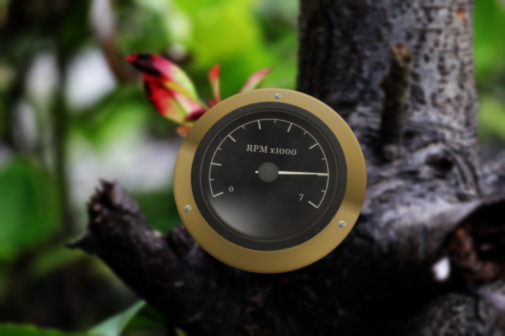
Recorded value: **6000** rpm
